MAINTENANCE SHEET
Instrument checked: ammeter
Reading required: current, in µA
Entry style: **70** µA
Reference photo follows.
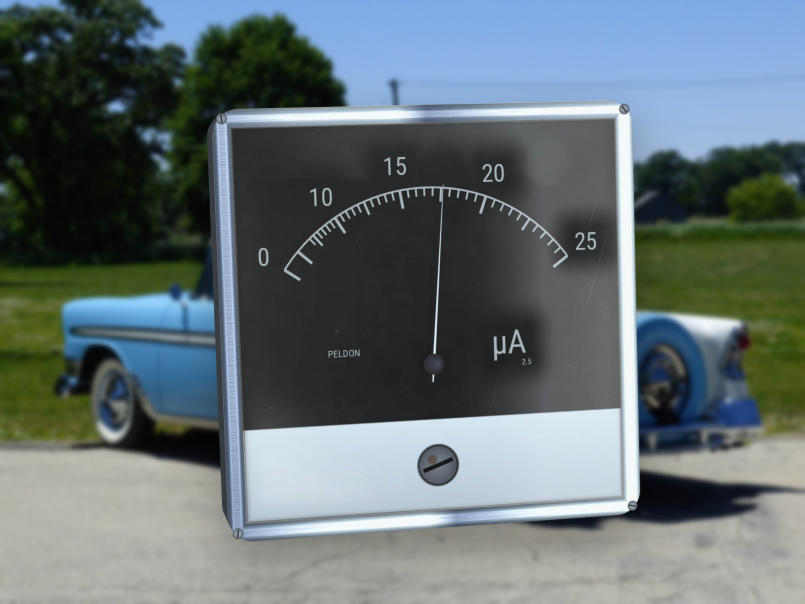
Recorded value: **17.5** µA
